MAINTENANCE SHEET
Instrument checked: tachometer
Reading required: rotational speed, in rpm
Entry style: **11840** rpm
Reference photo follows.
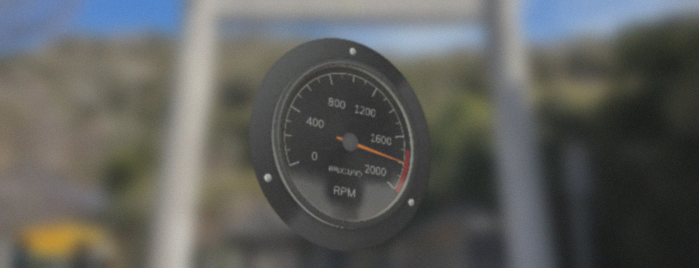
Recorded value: **1800** rpm
